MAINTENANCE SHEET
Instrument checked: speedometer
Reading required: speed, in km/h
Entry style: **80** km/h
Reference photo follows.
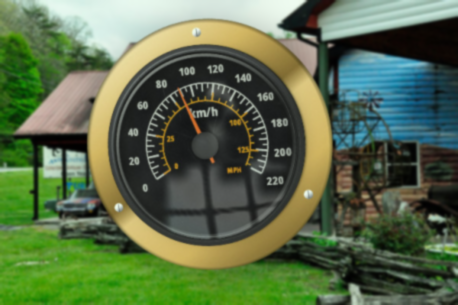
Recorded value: **90** km/h
